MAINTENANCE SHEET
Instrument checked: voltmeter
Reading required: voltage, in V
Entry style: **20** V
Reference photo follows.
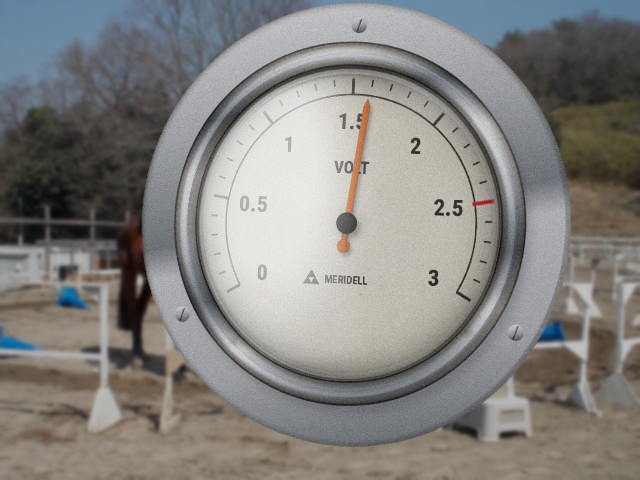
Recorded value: **1.6** V
